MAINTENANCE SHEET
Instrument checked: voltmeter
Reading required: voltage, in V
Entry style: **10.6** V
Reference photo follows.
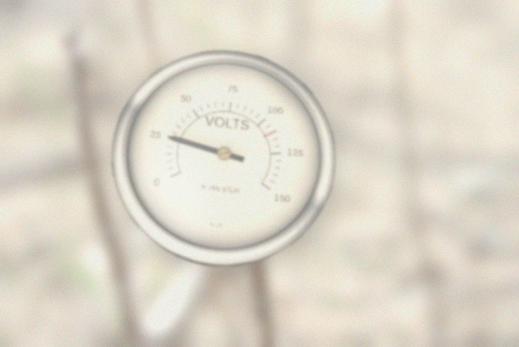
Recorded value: **25** V
